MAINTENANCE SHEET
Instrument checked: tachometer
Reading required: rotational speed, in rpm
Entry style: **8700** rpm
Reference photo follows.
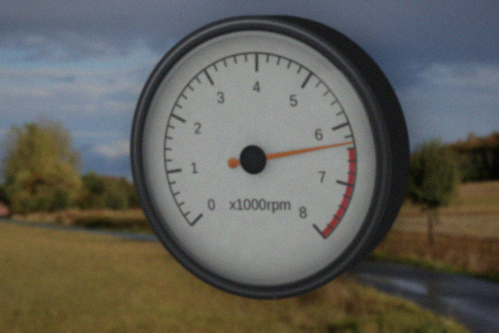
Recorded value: **6300** rpm
